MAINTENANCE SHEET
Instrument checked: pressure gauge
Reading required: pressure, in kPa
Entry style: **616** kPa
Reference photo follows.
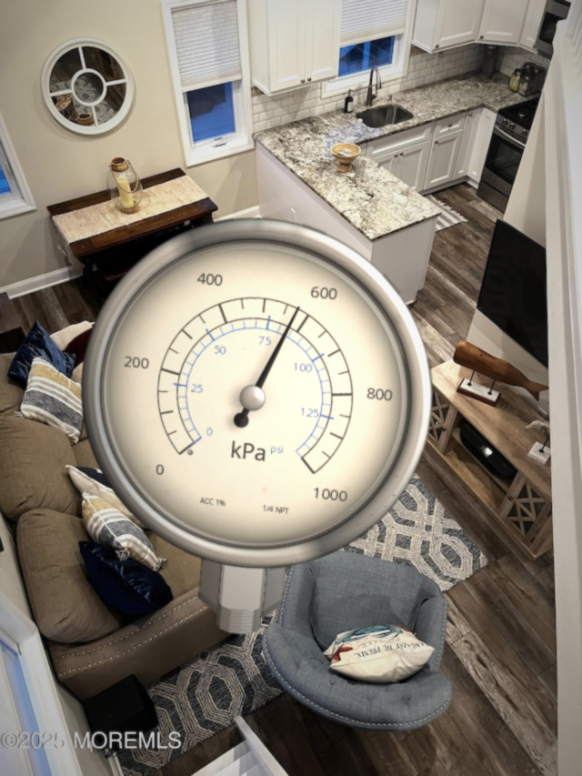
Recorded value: **575** kPa
